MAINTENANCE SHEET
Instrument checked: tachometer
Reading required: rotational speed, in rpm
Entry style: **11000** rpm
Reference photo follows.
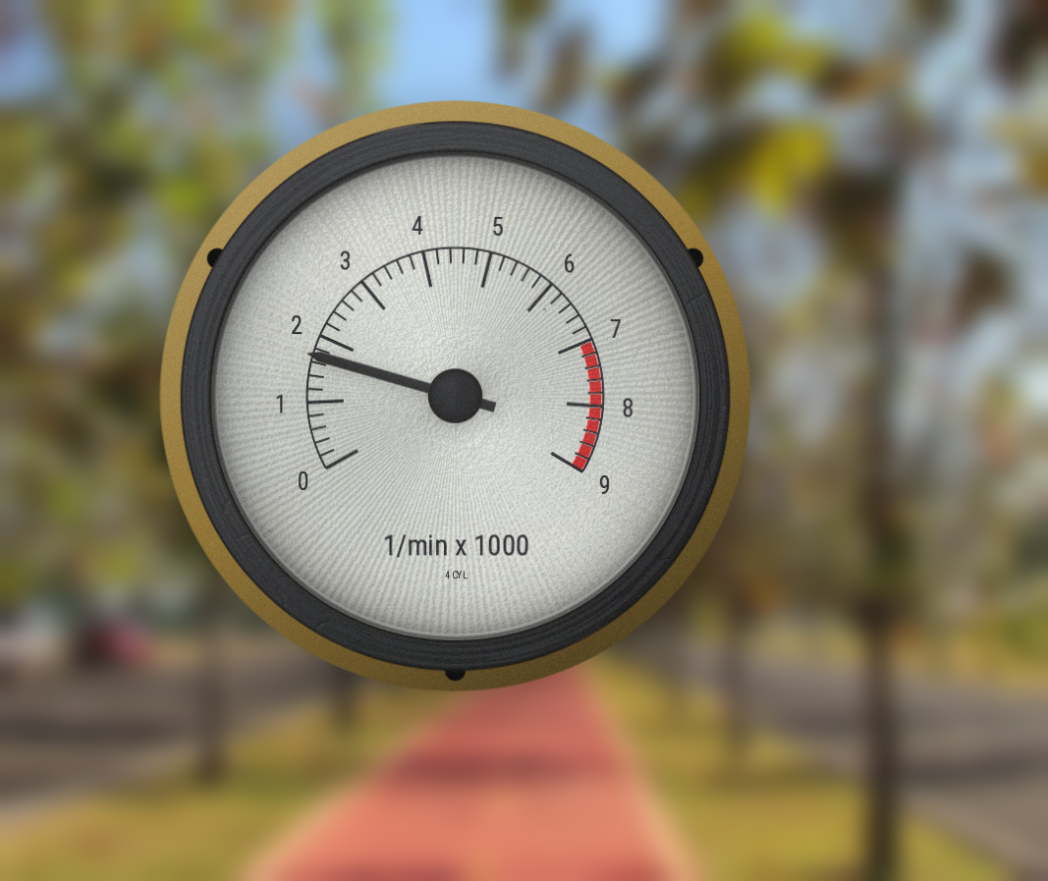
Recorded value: **1700** rpm
